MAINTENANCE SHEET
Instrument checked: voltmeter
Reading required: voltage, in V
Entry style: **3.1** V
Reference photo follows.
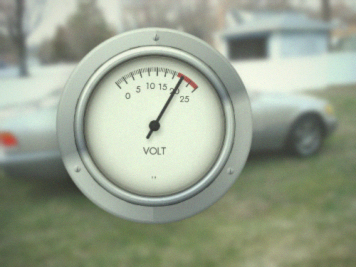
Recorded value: **20** V
